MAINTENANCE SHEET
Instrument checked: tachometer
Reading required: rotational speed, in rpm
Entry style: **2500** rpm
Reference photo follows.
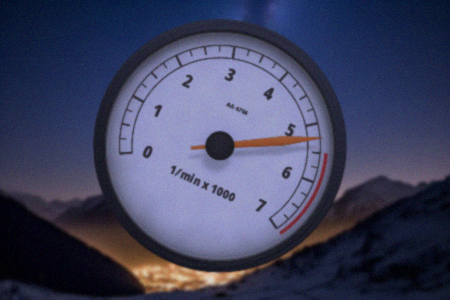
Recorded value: **5250** rpm
